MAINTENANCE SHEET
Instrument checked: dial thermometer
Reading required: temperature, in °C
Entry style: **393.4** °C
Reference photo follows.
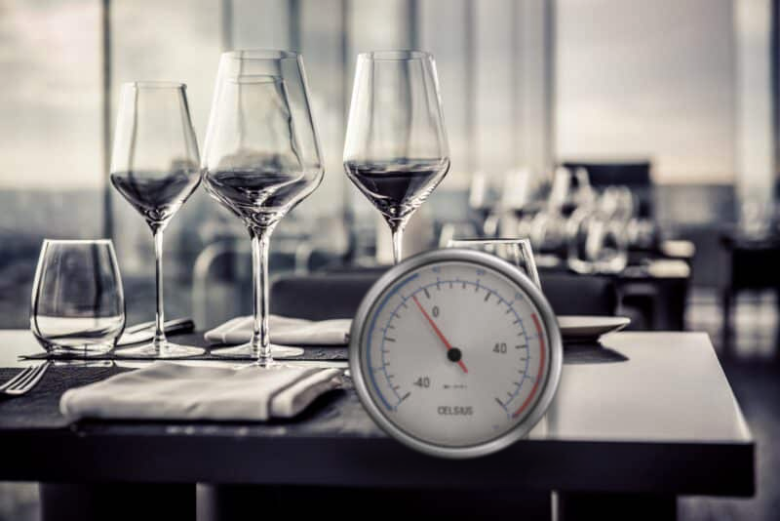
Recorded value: **-4** °C
